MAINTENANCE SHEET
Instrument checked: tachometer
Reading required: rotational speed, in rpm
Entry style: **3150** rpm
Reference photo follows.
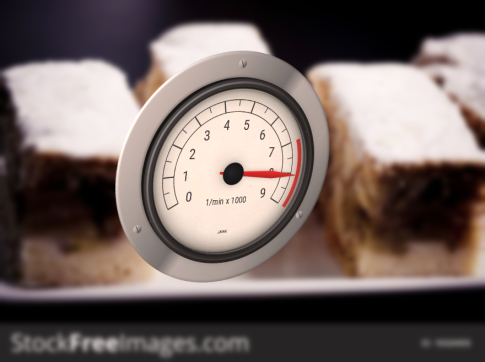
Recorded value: **8000** rpm
